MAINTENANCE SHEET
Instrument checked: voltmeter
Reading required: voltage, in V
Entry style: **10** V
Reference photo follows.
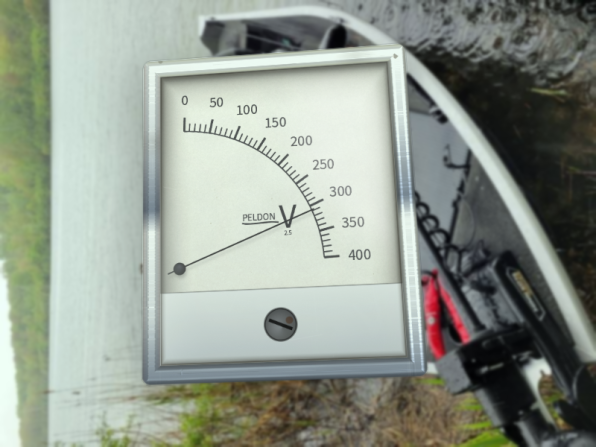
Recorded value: **310** V
